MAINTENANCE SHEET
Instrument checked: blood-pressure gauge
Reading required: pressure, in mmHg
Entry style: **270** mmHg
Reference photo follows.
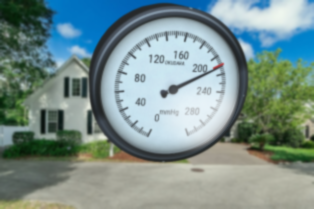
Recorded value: **210** mmHg
